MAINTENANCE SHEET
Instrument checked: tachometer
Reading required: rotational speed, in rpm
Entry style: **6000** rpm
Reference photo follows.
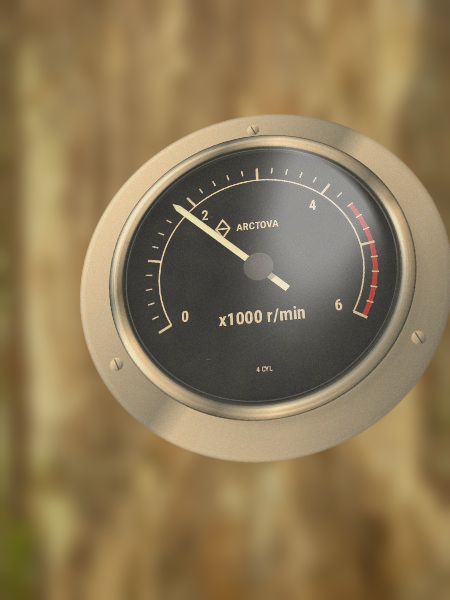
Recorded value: **1800** rpm
